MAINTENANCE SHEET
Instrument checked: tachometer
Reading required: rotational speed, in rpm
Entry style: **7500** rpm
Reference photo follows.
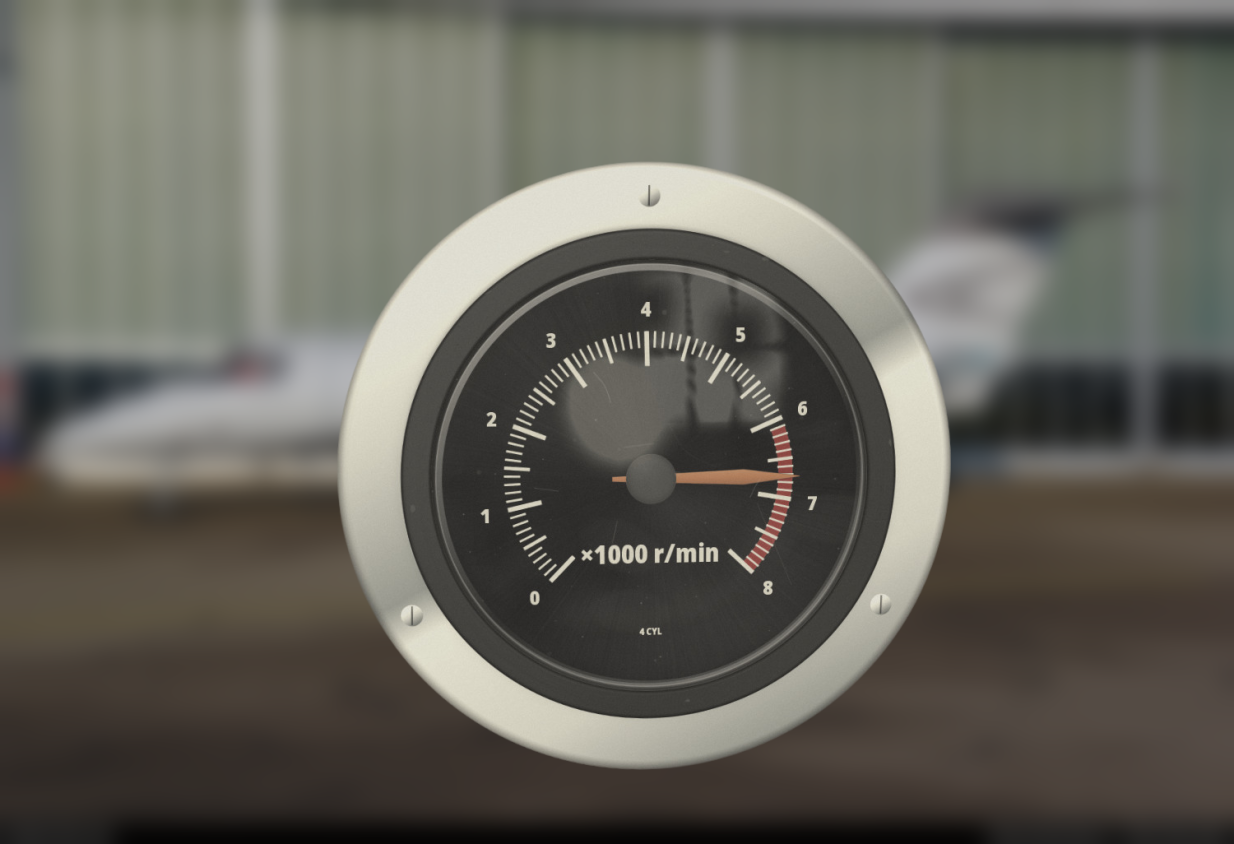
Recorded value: **6700** rpm
